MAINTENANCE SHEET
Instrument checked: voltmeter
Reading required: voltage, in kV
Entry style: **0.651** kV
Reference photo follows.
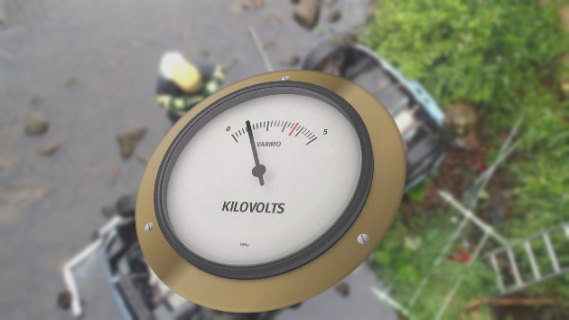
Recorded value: **1** kV
